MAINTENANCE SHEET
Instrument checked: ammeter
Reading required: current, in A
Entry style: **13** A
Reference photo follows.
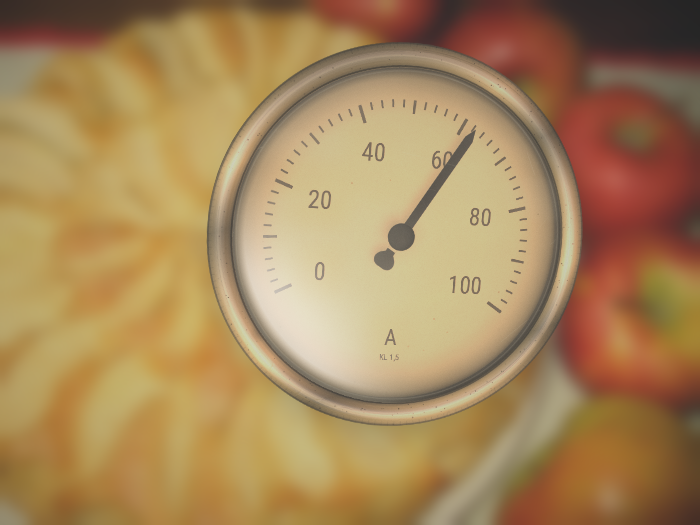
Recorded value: **62** A
